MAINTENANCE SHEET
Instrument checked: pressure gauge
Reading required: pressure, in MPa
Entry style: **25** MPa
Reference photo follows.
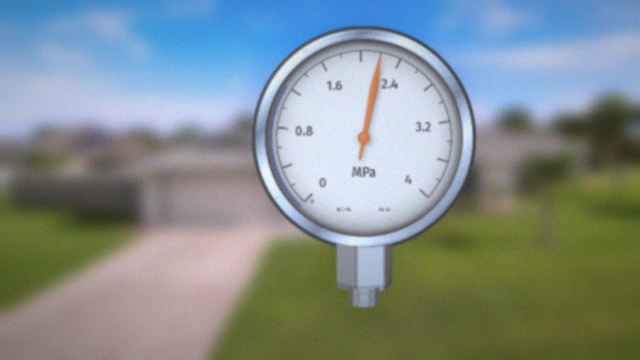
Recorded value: **2.2** MPa
